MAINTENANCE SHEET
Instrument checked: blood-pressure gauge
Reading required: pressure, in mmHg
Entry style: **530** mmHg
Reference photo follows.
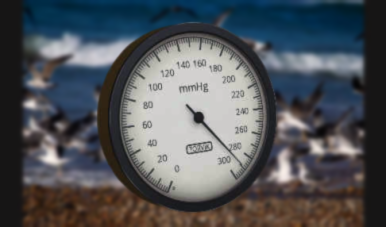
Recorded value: **290** mmHg
